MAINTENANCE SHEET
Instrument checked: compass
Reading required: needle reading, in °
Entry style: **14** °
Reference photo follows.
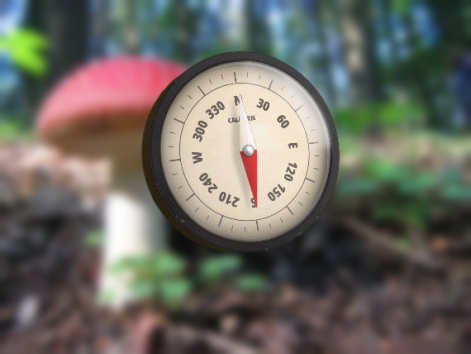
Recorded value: **180** °
